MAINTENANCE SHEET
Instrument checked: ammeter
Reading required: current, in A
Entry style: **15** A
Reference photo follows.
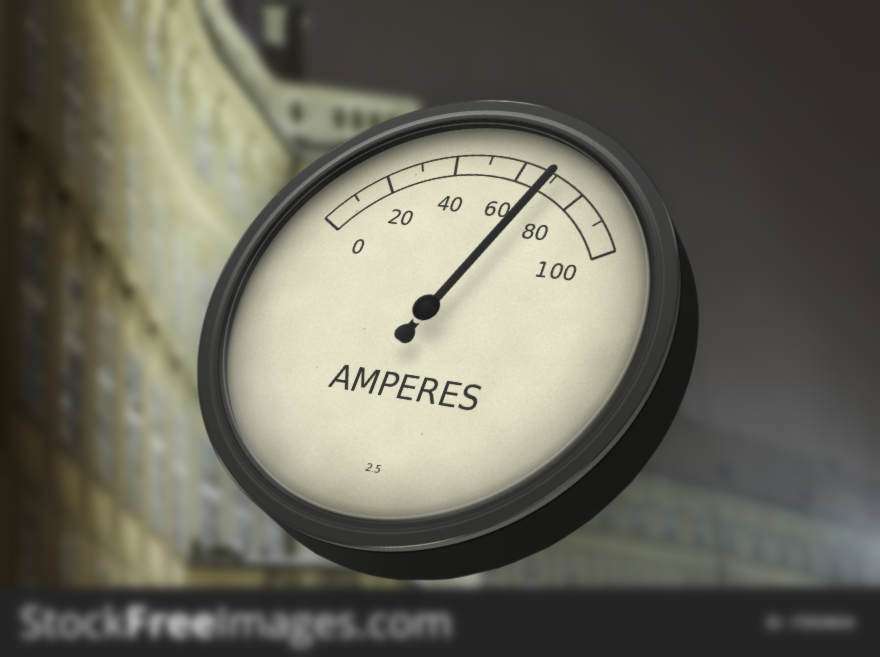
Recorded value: **70** A
